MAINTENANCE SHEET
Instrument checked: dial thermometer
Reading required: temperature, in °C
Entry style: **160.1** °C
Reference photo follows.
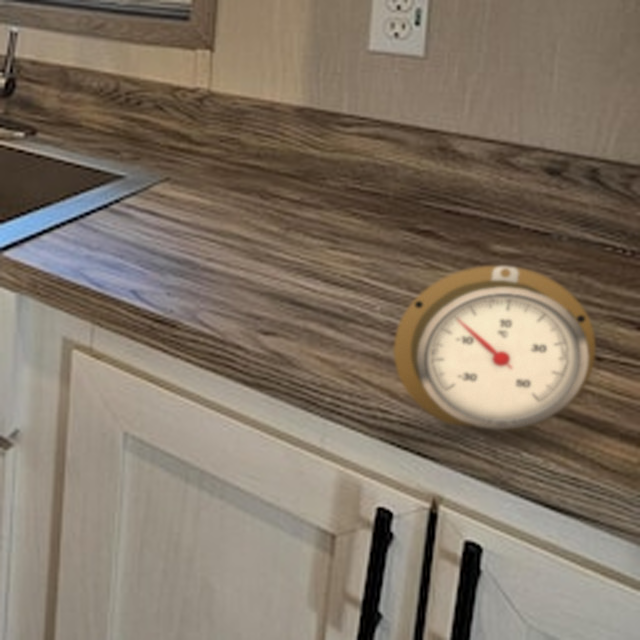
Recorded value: **-5** °C
